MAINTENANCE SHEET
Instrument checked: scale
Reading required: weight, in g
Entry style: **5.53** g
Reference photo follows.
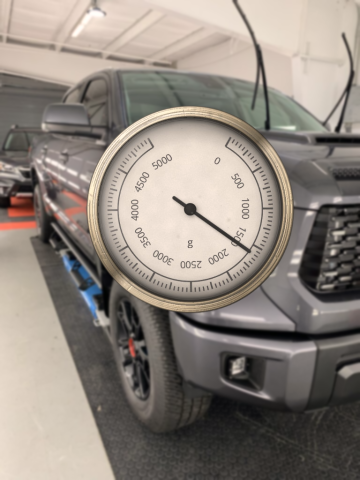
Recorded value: **1600** g
